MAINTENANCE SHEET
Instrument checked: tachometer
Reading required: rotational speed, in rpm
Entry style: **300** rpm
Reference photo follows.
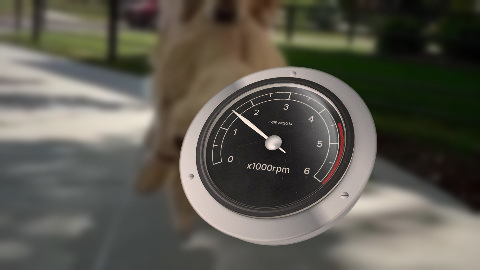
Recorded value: **1500** rpm
